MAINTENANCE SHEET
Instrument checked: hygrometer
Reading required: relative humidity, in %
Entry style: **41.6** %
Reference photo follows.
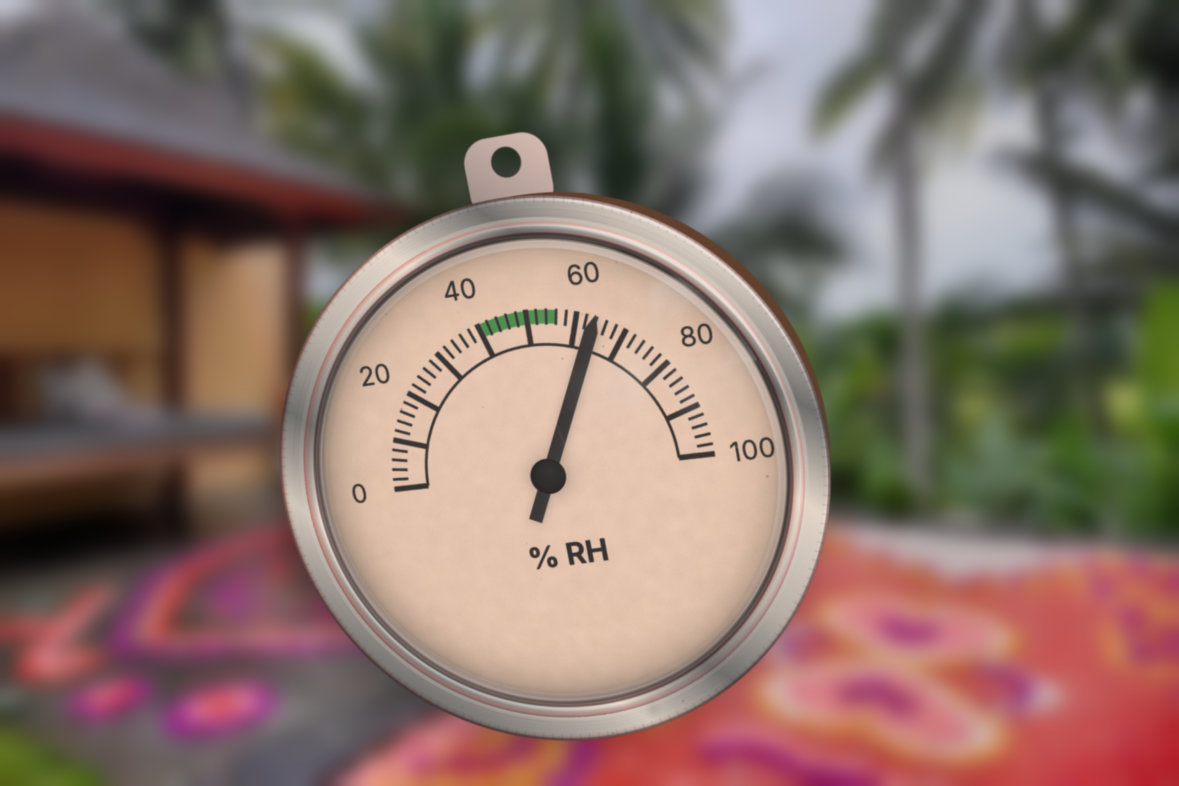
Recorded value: **64** %
